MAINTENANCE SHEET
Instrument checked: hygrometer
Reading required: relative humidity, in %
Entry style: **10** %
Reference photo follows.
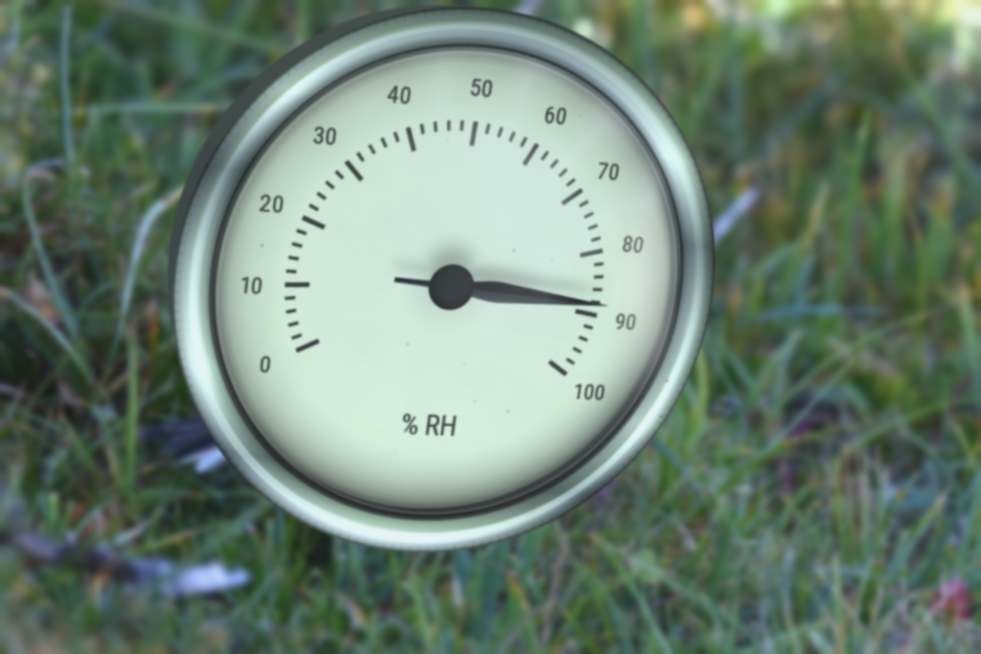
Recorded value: **88** %
